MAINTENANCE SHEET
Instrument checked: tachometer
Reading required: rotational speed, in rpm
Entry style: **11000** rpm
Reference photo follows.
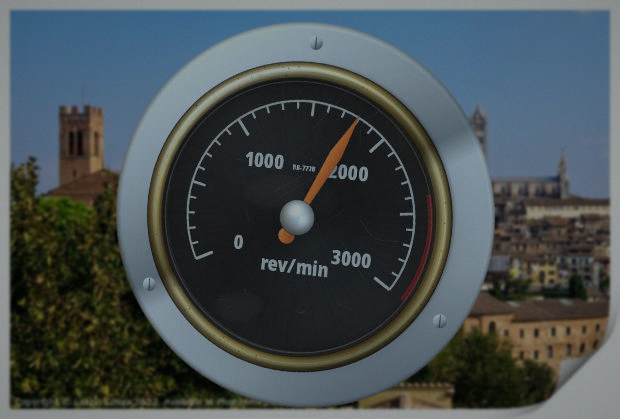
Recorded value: **1800** rpm
